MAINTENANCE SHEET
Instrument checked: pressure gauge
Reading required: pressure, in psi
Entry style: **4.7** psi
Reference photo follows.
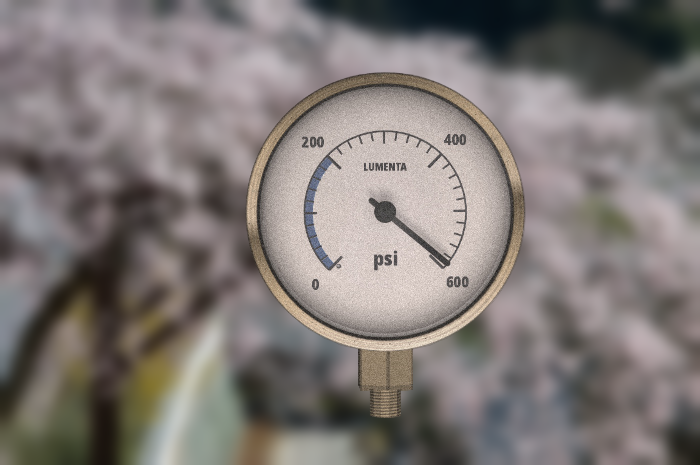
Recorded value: **590** psi
